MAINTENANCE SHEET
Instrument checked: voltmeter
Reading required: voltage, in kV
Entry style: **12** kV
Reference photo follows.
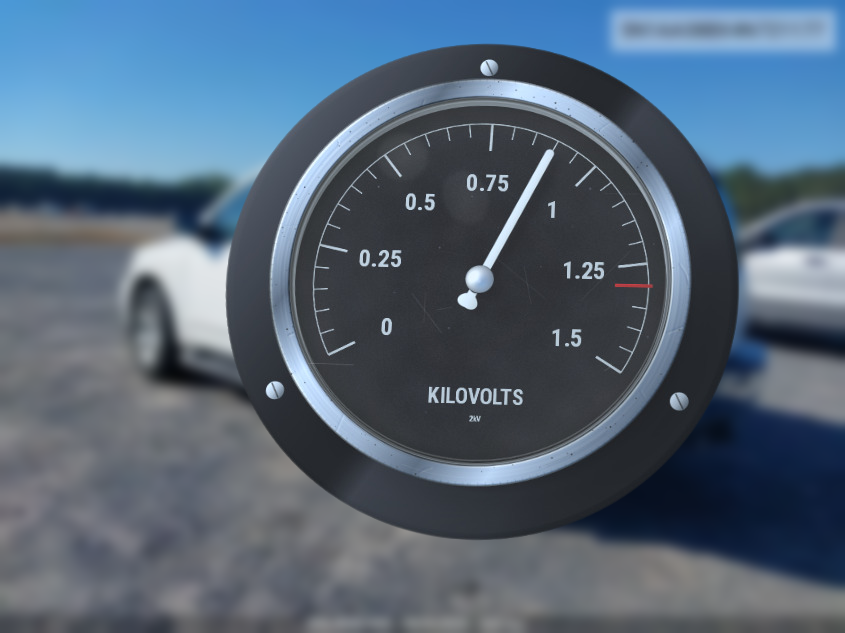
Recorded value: **0.9** kV
